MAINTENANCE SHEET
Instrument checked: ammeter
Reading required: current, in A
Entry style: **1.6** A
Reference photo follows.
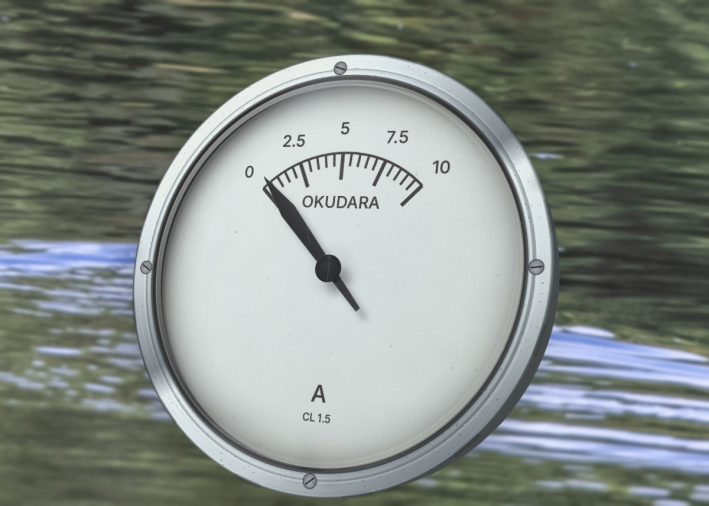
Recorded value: **0.5** A
